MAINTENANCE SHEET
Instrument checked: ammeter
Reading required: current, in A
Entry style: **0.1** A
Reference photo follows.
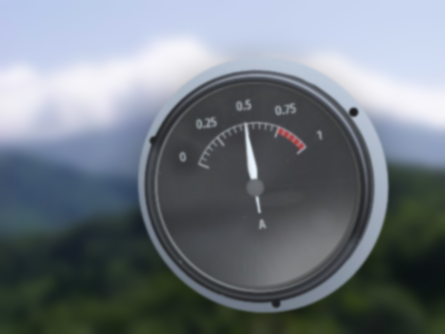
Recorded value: **0.5** A
